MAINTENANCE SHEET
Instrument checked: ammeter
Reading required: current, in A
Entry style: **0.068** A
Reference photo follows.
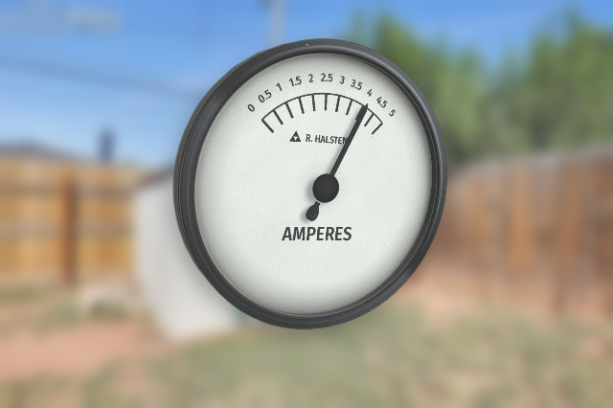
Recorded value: **4** A
